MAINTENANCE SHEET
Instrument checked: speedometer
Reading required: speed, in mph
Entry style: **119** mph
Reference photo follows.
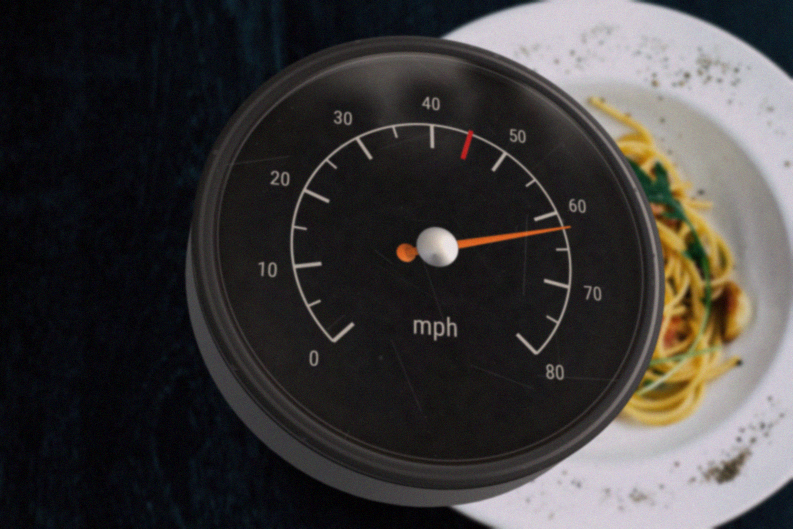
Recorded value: **62.5** mph
